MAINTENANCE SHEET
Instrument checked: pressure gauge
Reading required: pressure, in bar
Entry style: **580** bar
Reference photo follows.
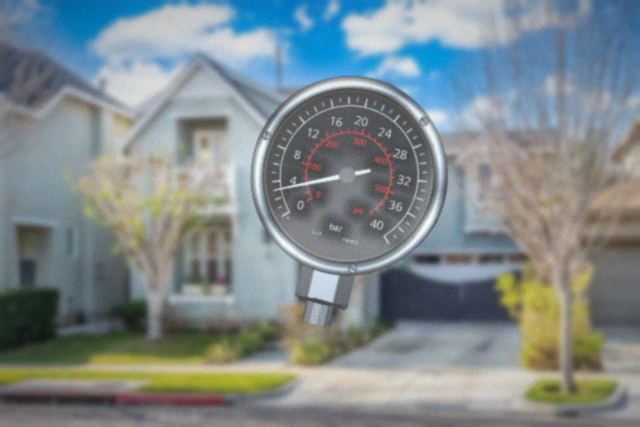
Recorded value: **3** bar
